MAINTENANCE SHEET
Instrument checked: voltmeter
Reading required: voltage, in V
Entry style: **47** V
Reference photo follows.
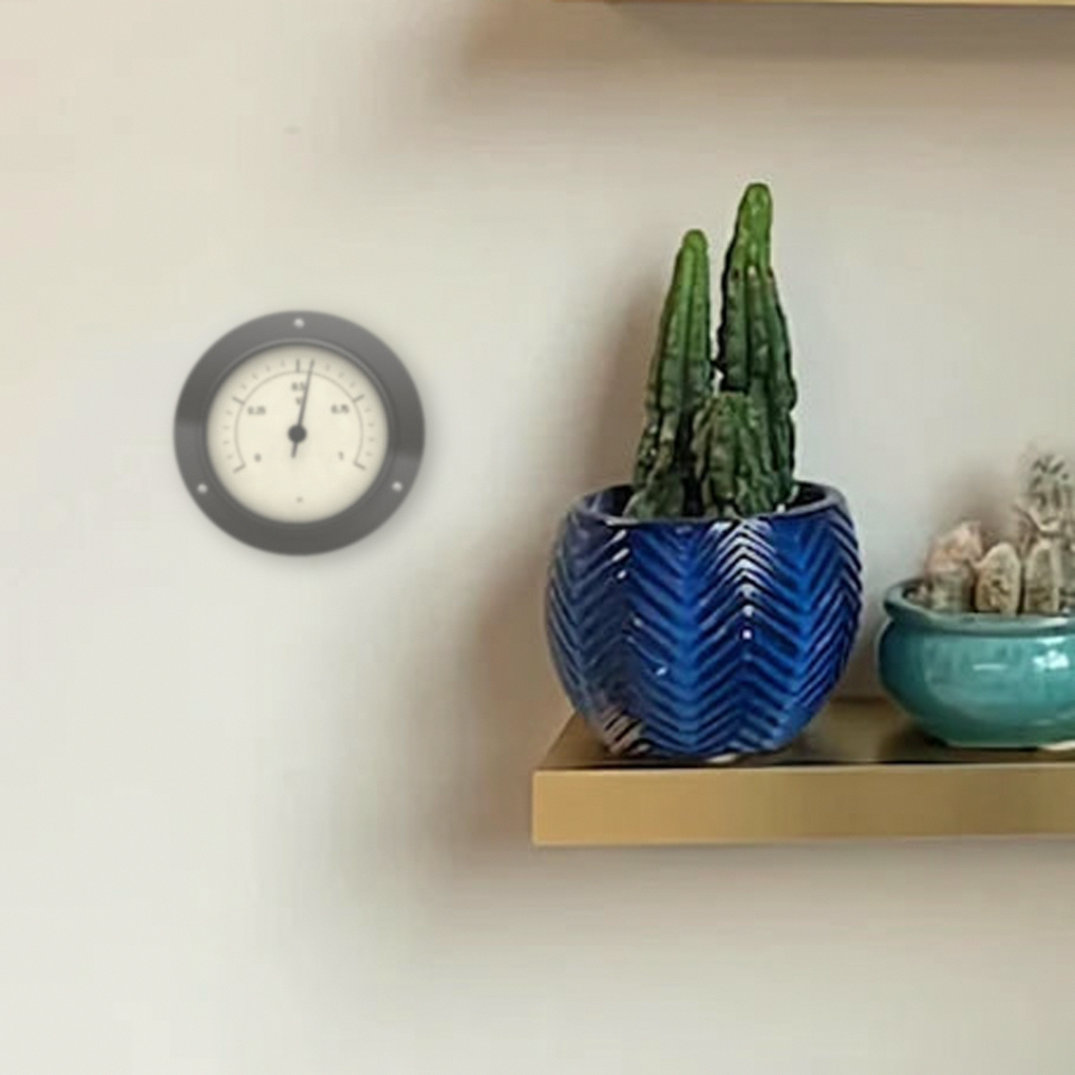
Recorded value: **0.55** V
